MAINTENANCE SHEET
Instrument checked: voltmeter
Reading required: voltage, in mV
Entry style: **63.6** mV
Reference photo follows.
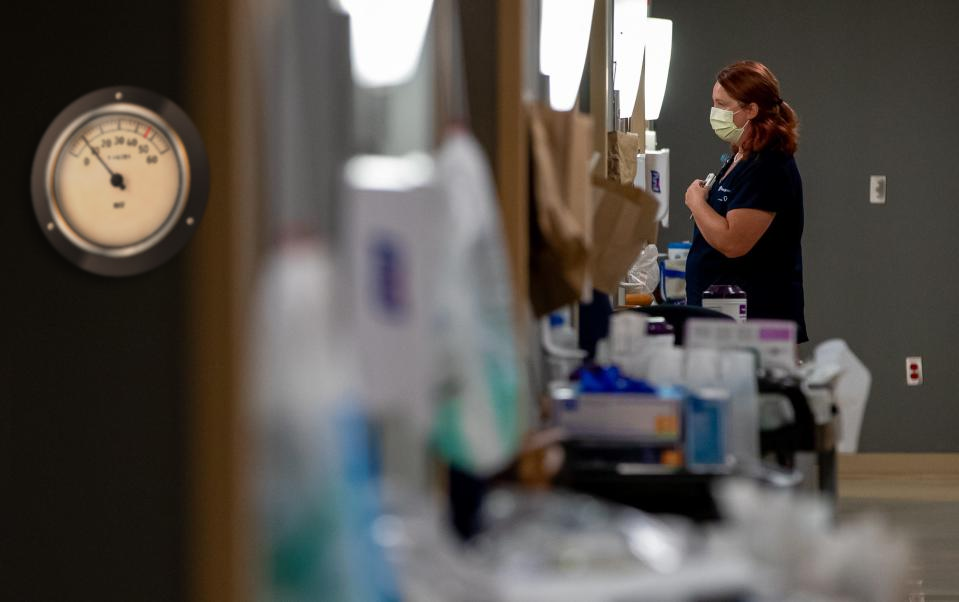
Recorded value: **10** mV
